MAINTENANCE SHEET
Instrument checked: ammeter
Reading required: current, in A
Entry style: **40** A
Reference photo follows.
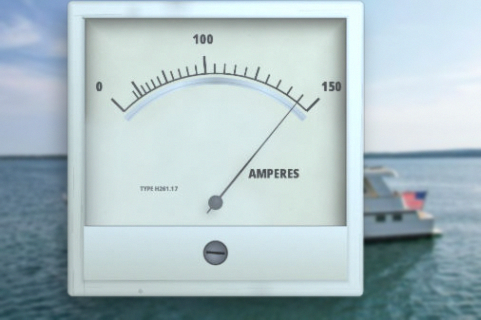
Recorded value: **145** A
